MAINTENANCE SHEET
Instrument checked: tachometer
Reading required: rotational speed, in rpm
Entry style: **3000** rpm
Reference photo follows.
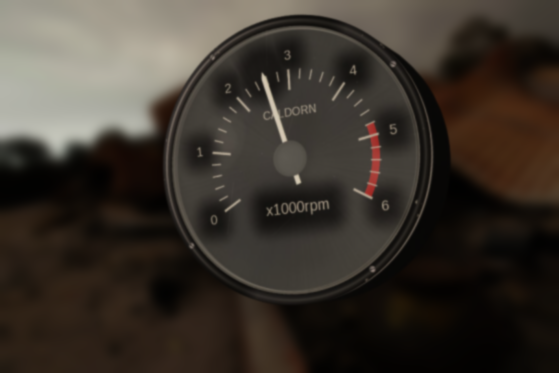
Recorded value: **2600** rpm
